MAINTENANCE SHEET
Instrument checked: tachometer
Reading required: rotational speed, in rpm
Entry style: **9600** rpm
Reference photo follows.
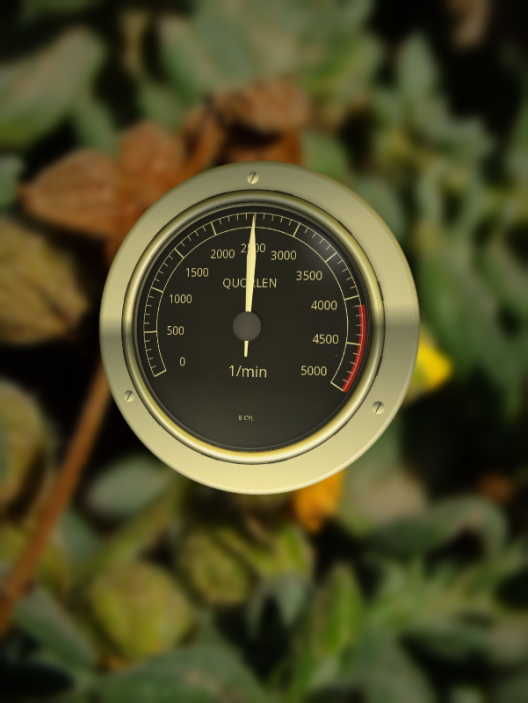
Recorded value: **2500** rpm
